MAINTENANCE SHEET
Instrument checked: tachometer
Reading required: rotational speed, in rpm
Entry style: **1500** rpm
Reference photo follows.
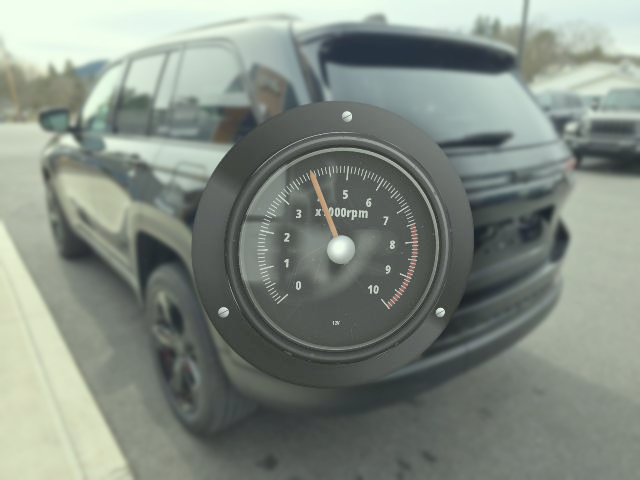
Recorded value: **4000** rpm
